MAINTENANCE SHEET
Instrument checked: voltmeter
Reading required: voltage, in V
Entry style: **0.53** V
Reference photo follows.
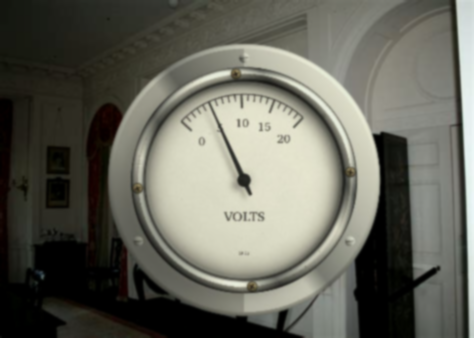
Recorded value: **5** V
